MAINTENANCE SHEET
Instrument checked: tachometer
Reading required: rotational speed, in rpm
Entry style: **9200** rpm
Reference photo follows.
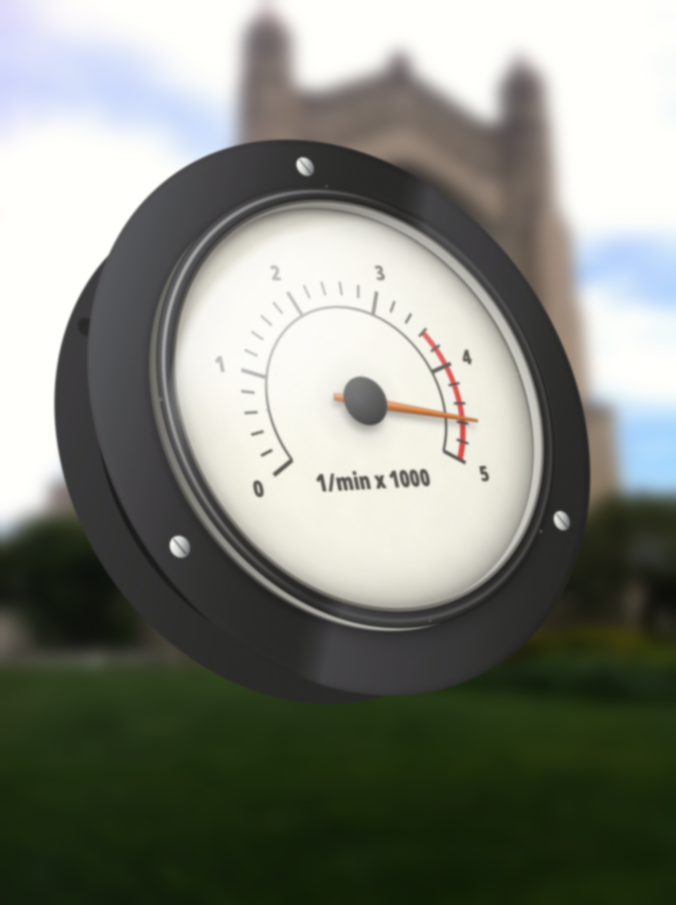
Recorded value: **4600** rpm
